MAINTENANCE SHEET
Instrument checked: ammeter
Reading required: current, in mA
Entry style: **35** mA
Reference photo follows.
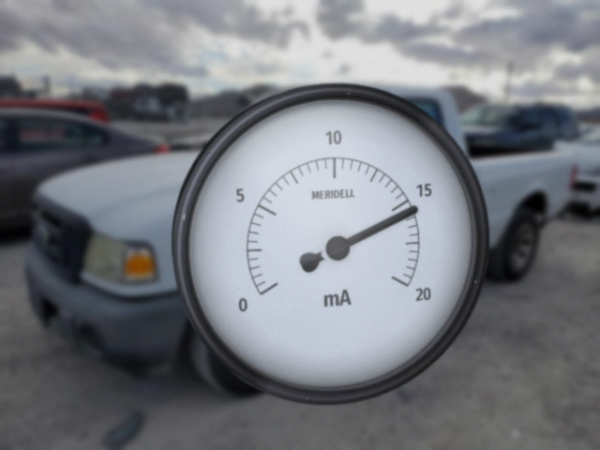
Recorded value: **15.5** mA
